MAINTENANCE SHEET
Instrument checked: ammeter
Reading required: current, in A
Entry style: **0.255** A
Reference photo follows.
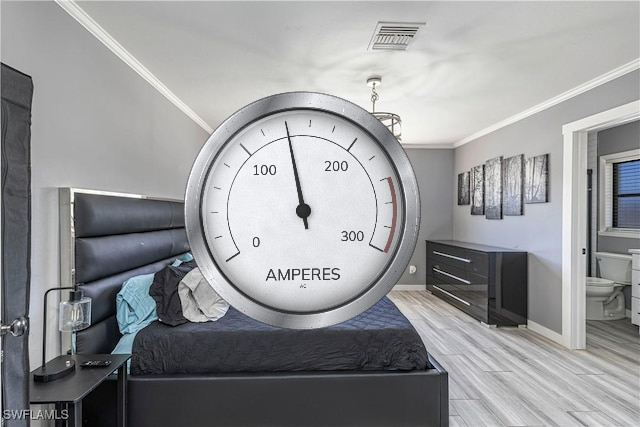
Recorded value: **140** A
